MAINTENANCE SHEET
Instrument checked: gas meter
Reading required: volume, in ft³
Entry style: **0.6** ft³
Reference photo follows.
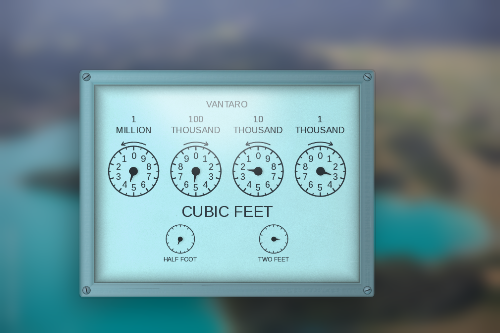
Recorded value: **452300** ft³
